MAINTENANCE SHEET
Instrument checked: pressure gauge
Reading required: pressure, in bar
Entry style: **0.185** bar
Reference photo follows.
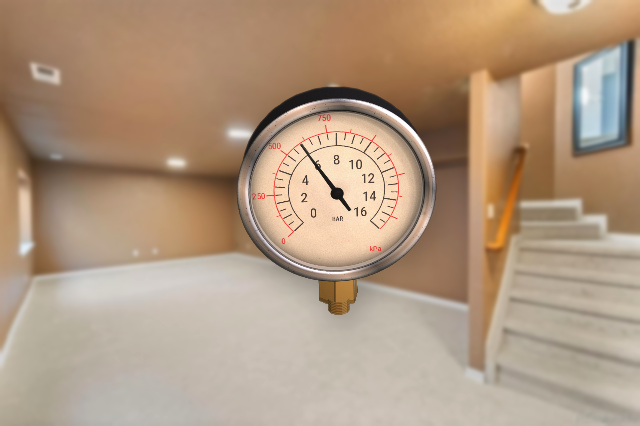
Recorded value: **6** bar
